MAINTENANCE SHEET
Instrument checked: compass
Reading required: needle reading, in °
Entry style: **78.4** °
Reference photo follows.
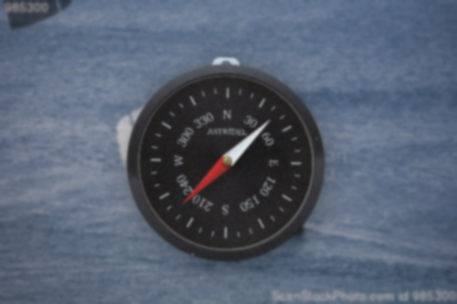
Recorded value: **225** °
